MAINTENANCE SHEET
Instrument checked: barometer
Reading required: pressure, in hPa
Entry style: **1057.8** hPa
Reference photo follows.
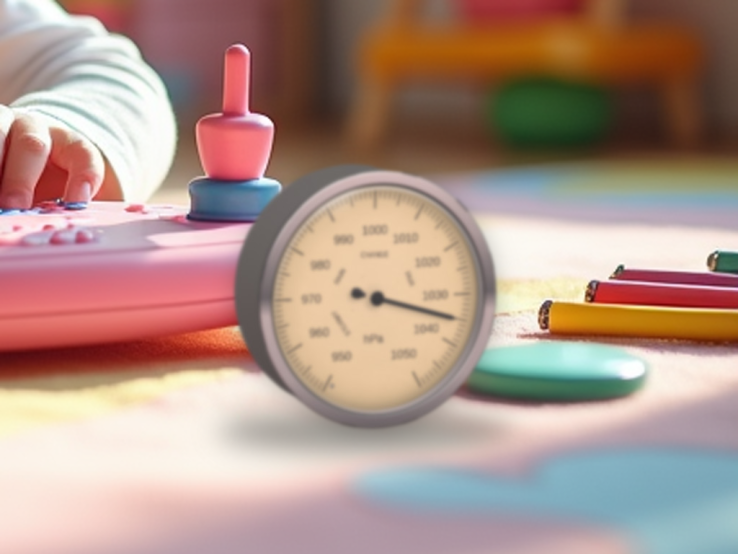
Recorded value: **1035** hPa
